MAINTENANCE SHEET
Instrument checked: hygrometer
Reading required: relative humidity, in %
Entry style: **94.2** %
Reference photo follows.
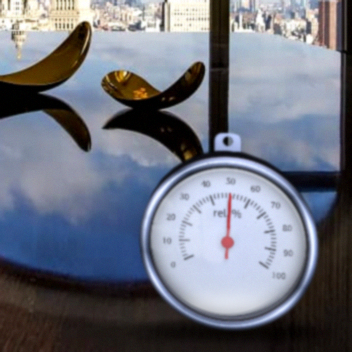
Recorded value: **50** %
